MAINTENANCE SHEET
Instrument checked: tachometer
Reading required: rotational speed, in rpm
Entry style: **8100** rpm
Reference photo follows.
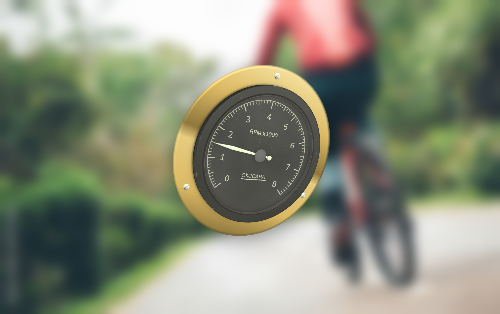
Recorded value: **1500** rpm
